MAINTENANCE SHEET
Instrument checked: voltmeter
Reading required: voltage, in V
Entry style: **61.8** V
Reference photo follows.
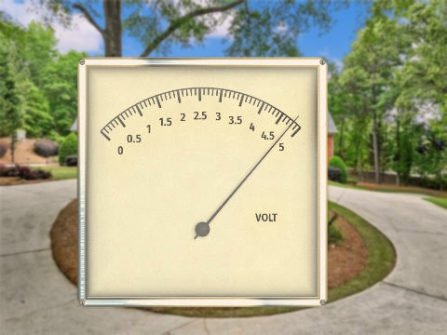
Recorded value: **4.8** V
